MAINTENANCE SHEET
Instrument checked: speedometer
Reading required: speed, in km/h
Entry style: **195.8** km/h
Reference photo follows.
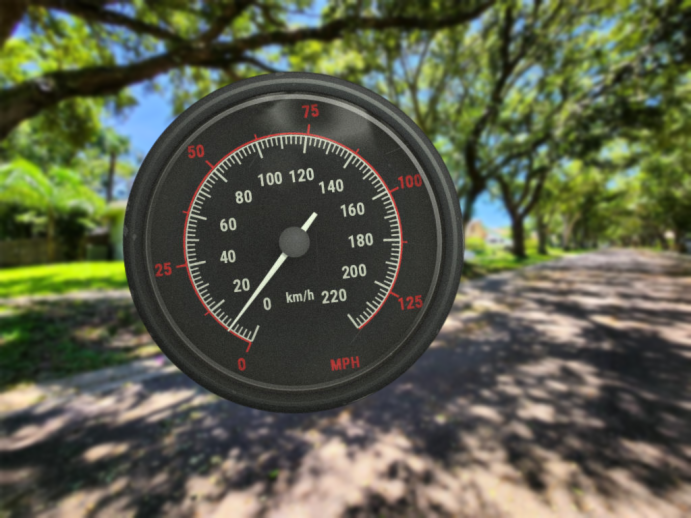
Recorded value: **10** km/h
